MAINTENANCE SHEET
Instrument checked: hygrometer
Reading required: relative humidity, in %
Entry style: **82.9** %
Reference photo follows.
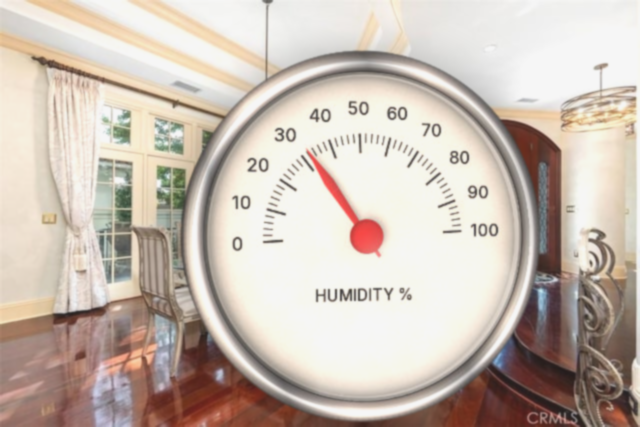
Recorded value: **32** %
